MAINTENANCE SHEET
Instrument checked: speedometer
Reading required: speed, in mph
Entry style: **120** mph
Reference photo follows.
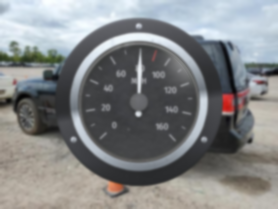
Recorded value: **80** mph
